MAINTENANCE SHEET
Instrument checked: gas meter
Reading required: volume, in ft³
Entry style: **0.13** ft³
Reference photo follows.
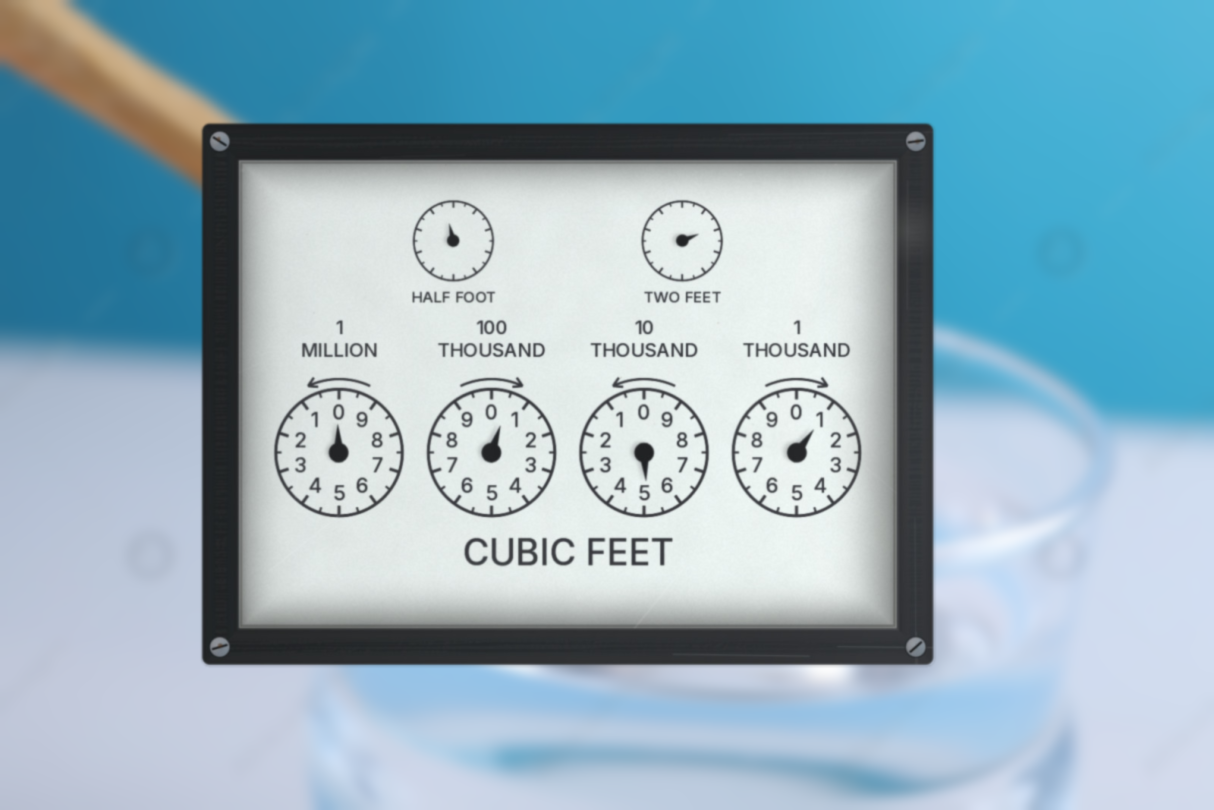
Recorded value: **5100** ft³
